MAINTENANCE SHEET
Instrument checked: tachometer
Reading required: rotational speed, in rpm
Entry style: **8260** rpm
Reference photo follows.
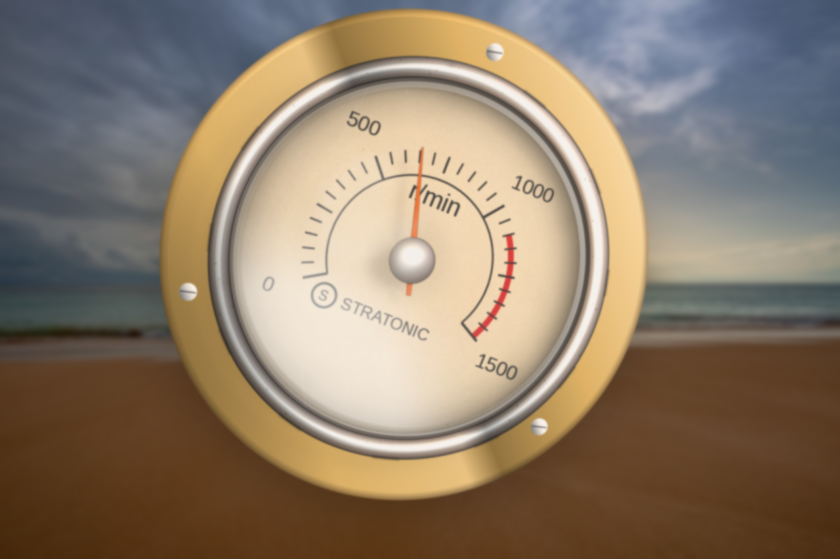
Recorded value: **650** rpm
